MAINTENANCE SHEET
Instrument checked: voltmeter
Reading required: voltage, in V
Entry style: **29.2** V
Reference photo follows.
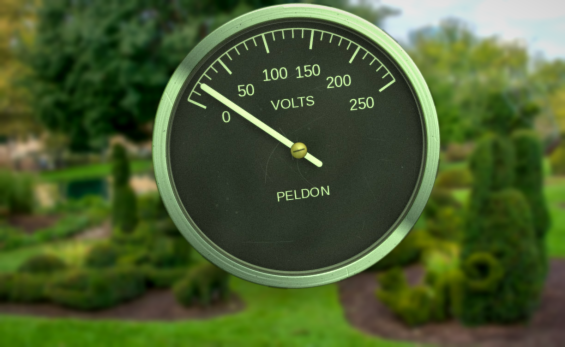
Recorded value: **20** V
